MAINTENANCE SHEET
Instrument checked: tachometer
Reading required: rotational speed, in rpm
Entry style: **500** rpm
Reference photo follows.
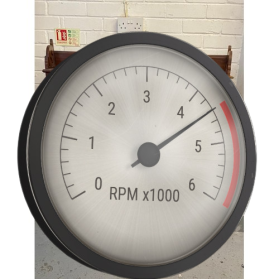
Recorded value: **4400** rpm
